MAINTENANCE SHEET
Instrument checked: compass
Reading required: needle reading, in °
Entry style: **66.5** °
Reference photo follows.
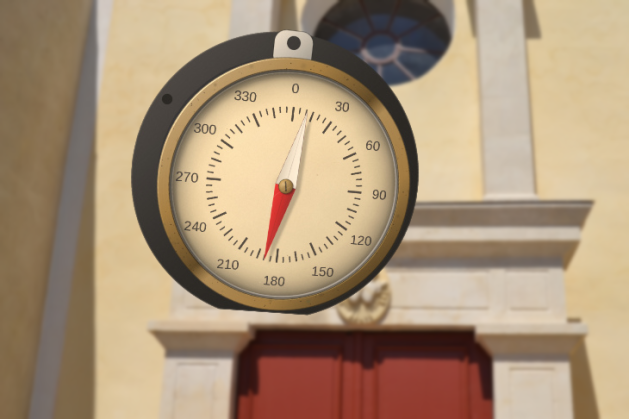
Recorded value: **190** °
